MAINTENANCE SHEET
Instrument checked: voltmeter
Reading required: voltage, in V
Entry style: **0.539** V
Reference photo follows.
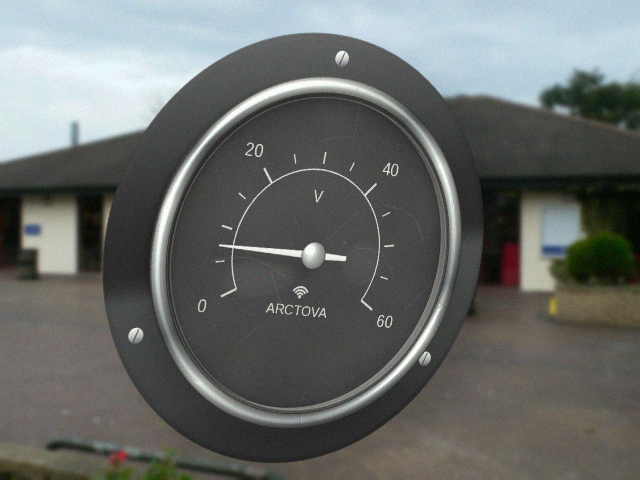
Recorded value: **7.5** V
